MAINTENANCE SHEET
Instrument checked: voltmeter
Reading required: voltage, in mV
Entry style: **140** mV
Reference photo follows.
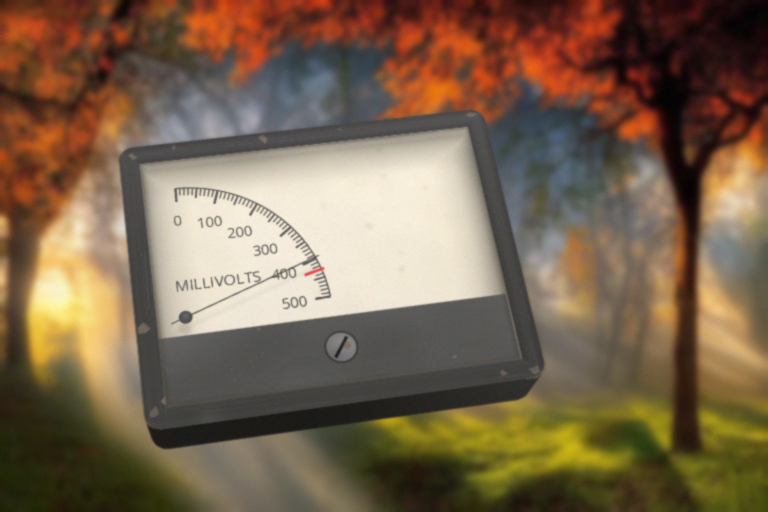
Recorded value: **400** mV
